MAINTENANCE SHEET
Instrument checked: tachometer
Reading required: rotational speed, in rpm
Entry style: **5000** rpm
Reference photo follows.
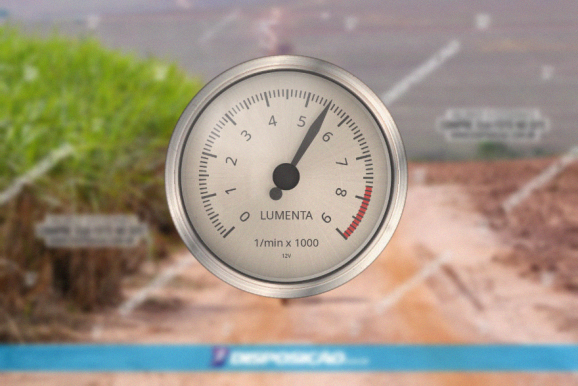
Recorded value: **5500** rpm
